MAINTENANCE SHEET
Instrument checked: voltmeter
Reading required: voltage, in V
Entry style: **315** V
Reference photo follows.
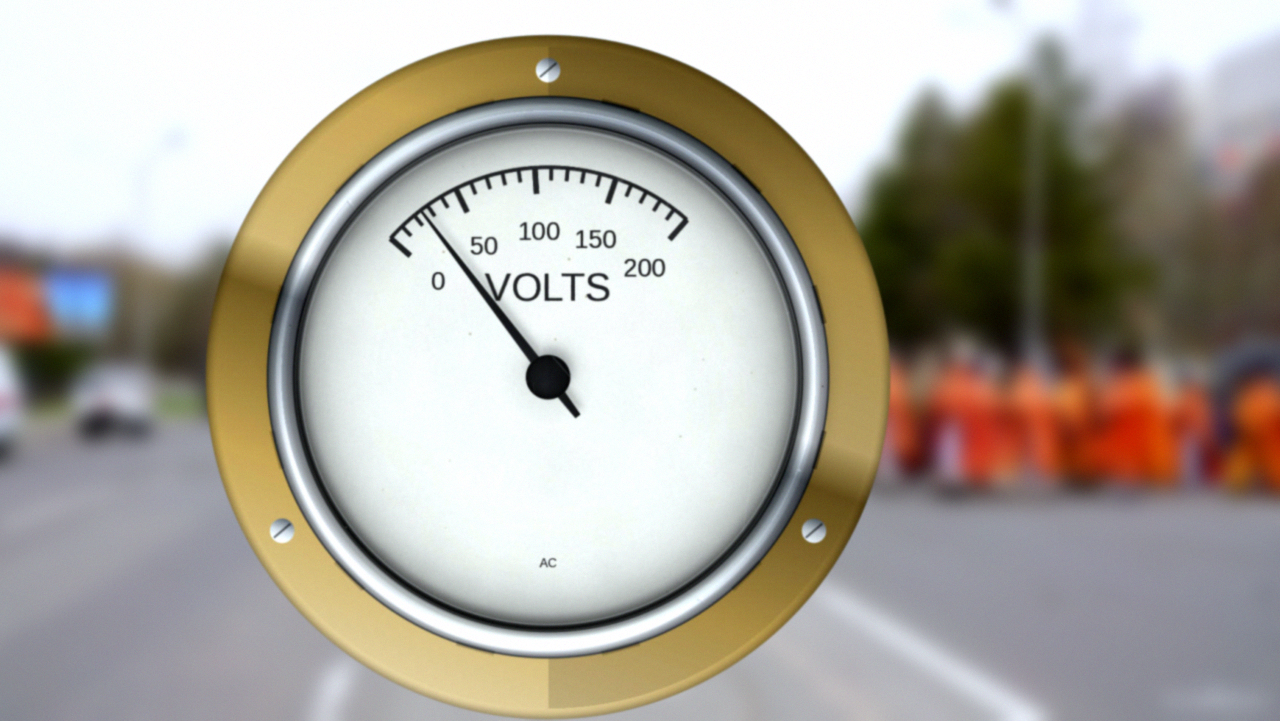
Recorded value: **25** V
